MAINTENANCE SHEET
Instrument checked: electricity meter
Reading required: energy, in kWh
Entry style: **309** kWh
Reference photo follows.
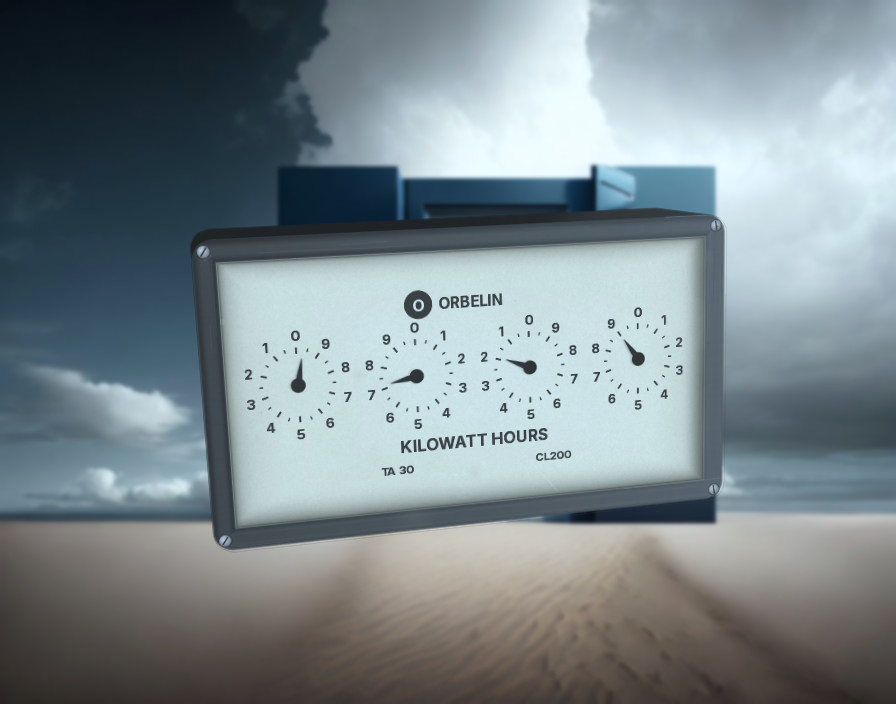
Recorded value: **9719** kWh
